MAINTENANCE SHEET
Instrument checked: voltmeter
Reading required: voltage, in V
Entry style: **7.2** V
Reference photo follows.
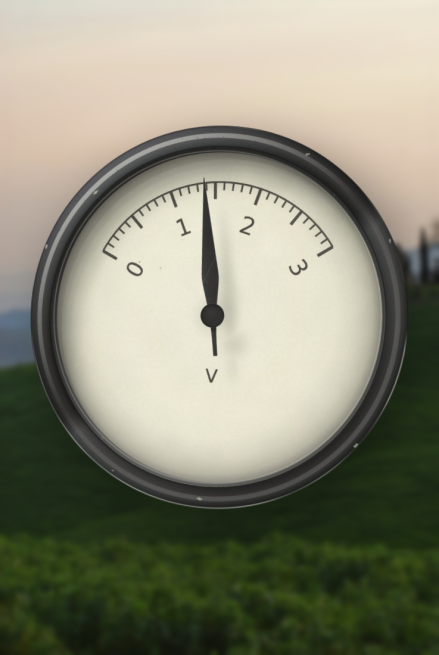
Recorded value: **1.4** V
